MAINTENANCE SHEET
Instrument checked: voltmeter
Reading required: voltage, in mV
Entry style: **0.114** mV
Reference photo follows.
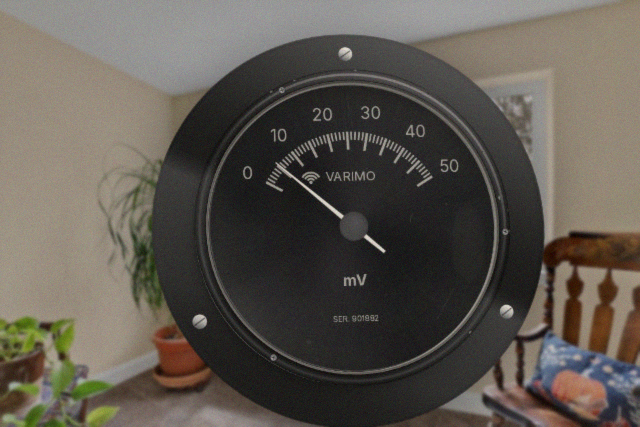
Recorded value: **5** mV
